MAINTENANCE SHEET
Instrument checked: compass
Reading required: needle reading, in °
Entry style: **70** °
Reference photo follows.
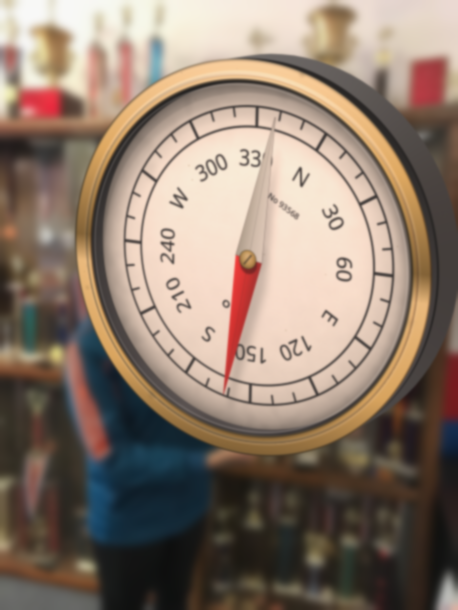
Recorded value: **160** °
